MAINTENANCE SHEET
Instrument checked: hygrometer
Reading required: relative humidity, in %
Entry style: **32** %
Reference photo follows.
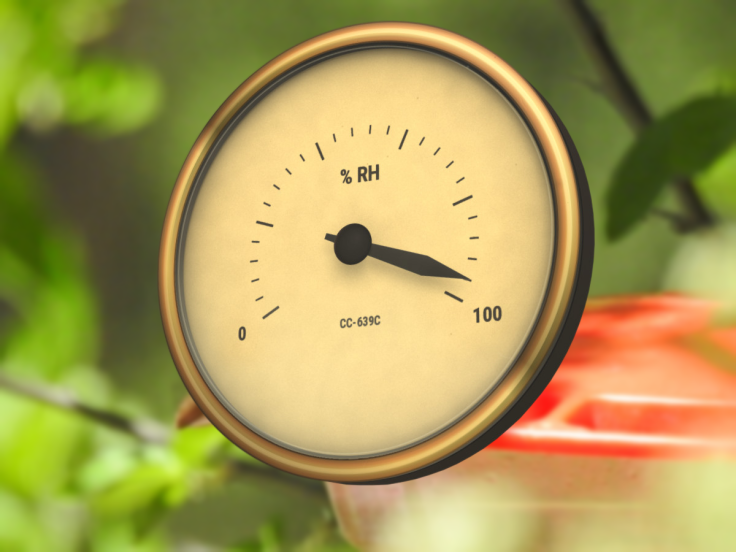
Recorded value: **96** %
